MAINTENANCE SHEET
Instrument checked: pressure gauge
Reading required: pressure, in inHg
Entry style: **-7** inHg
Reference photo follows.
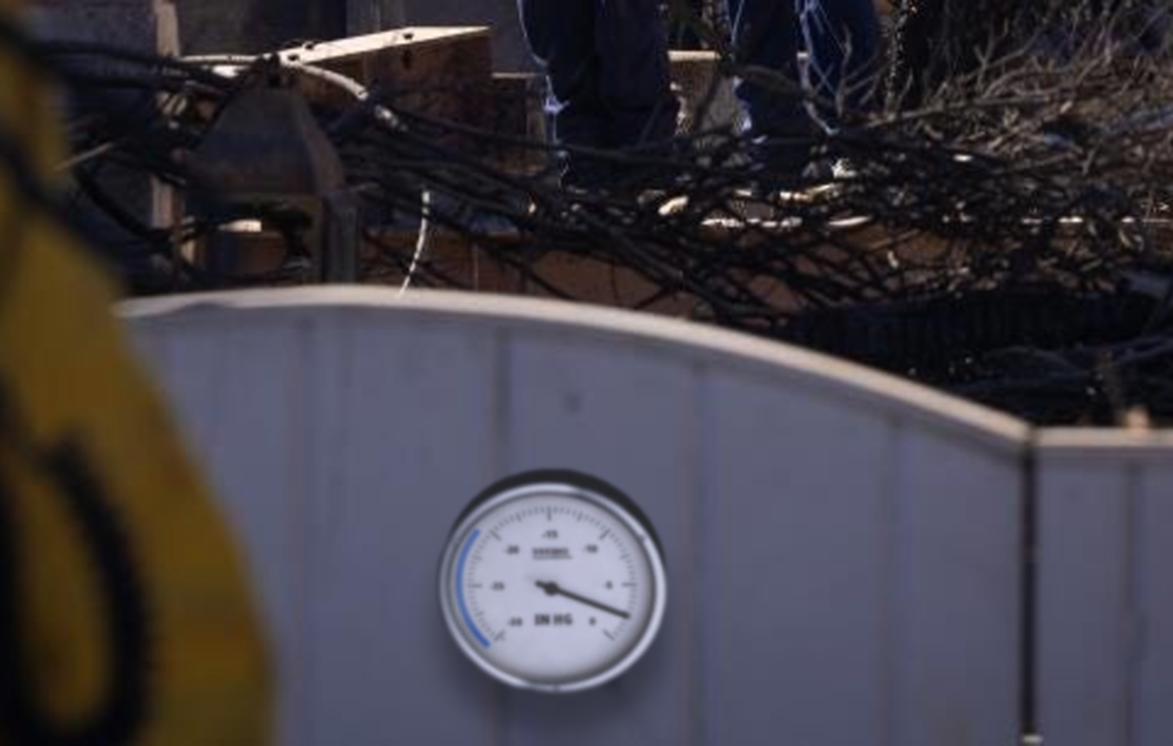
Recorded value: **-2.5** inHg
